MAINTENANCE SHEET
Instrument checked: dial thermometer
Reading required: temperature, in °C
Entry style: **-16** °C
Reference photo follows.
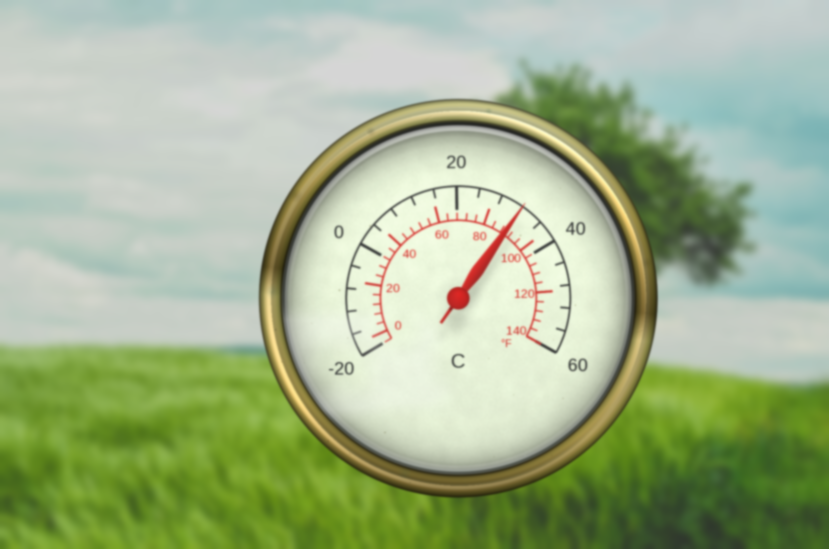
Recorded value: **32** °C
